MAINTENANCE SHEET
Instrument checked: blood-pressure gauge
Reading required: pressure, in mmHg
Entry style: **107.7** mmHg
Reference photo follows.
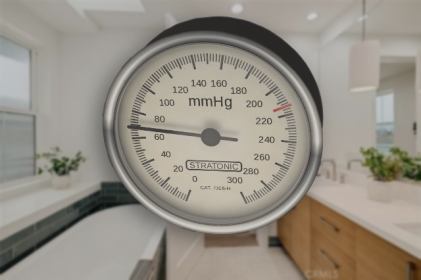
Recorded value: **70** mmHg
